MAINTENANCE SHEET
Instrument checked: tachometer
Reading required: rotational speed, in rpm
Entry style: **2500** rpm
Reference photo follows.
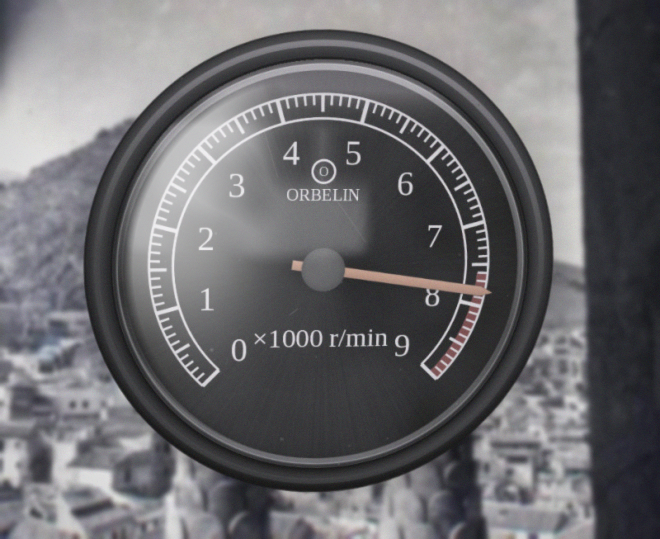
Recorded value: **7800** rpm
